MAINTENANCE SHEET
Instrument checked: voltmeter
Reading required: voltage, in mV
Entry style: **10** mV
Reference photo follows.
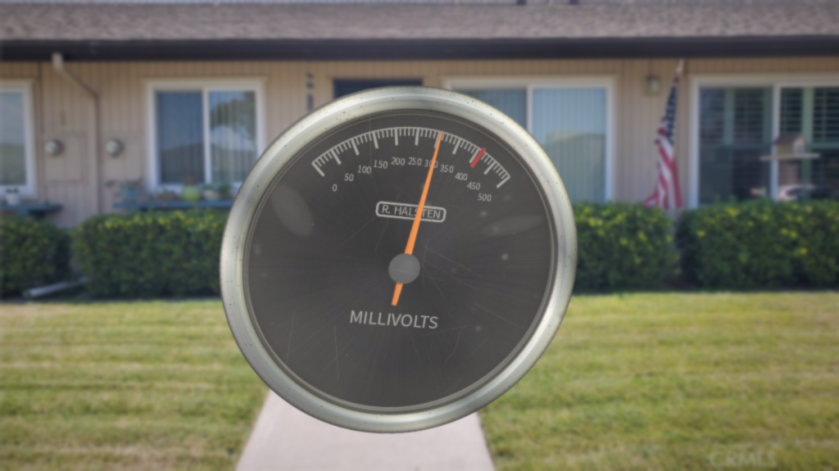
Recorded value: **300** mV
